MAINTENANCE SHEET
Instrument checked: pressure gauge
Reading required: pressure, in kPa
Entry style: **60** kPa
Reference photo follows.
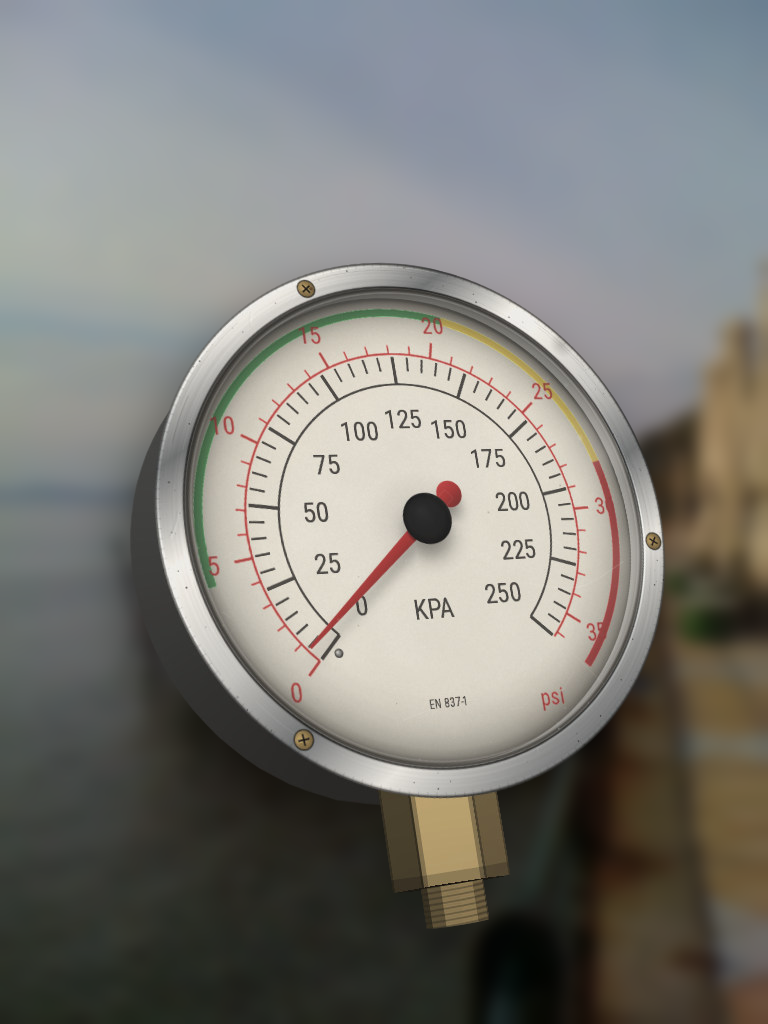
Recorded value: **5** kPa
